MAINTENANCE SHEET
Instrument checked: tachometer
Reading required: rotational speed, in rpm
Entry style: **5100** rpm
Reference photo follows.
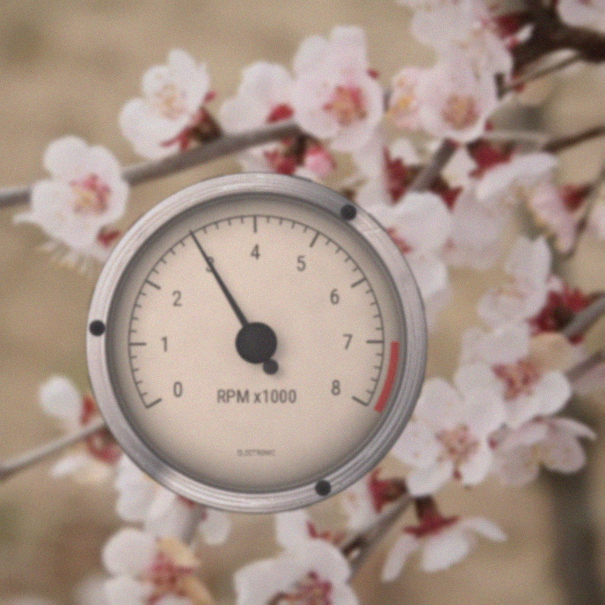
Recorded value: **3000** rpm
